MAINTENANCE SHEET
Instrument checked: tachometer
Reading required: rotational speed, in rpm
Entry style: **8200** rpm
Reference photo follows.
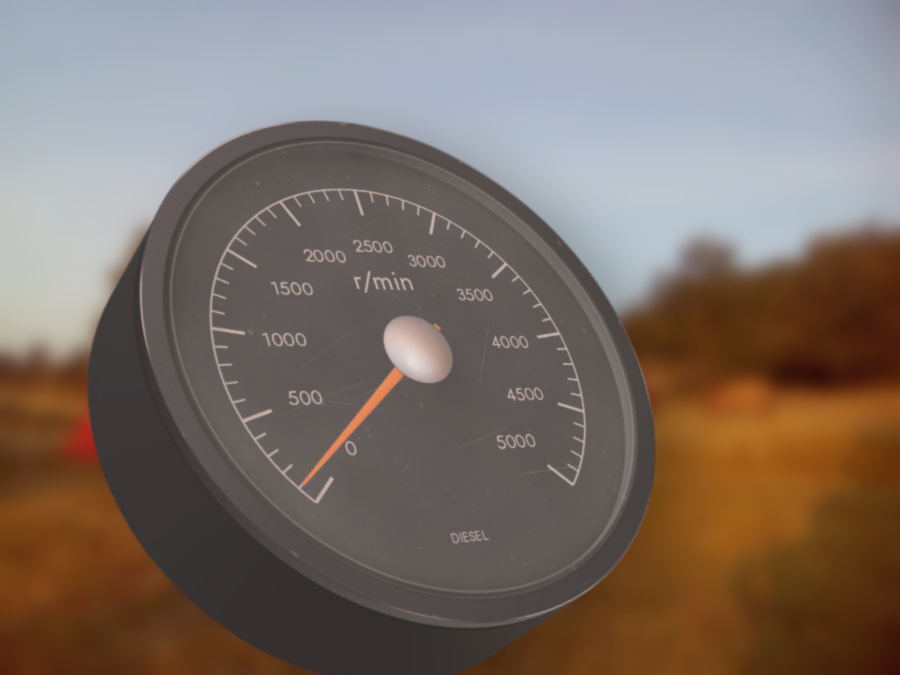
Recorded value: **100** rpm
